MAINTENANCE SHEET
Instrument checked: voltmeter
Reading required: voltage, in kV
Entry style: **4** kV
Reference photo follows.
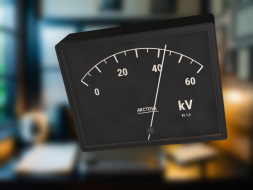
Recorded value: **42.5** kV
